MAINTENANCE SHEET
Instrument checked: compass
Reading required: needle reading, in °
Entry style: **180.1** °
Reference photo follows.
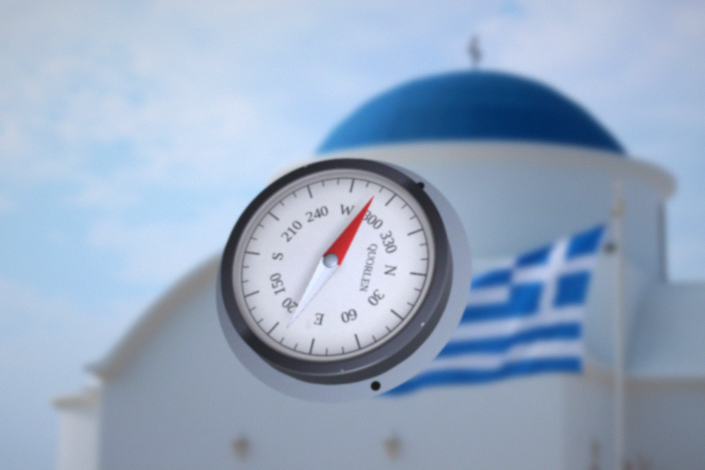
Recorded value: **290** °
